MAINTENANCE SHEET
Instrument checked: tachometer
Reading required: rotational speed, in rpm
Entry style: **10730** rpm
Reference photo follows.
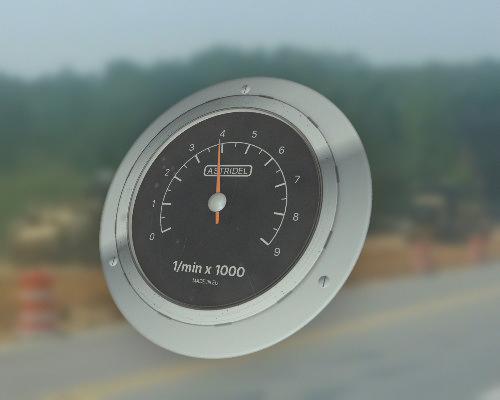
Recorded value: **4000** rpm
